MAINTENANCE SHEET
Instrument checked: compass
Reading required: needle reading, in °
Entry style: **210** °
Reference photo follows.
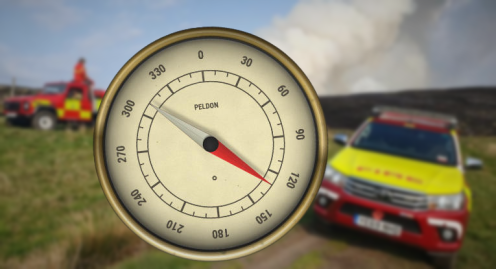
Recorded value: **130** °
